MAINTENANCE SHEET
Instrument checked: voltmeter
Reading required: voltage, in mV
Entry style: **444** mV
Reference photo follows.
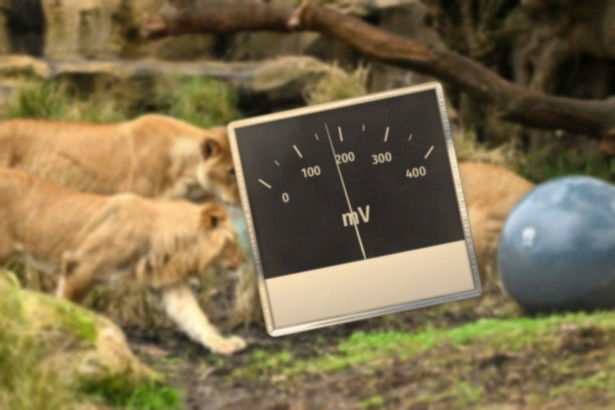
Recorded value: **175** mV
